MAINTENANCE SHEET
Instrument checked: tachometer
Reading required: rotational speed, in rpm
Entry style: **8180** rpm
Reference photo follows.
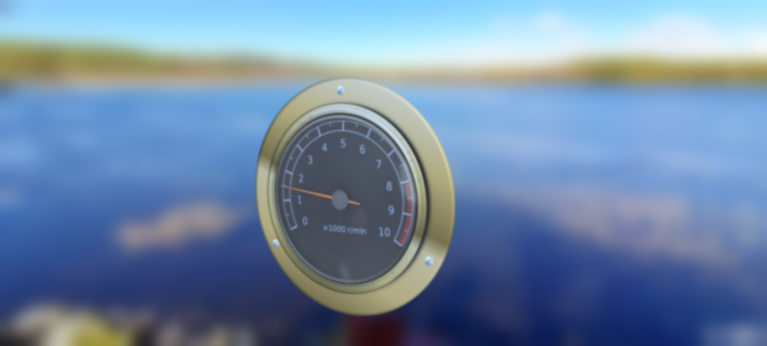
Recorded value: **1500** rpm
